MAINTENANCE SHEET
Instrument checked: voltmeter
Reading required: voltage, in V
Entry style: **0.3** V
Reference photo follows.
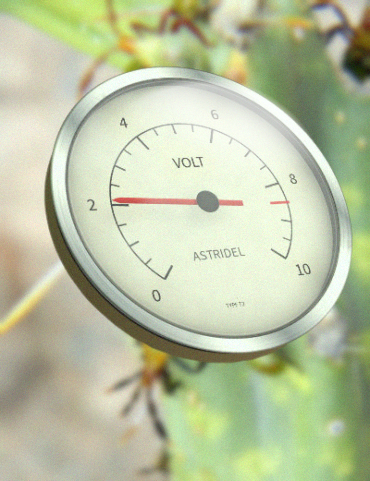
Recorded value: **2** V
